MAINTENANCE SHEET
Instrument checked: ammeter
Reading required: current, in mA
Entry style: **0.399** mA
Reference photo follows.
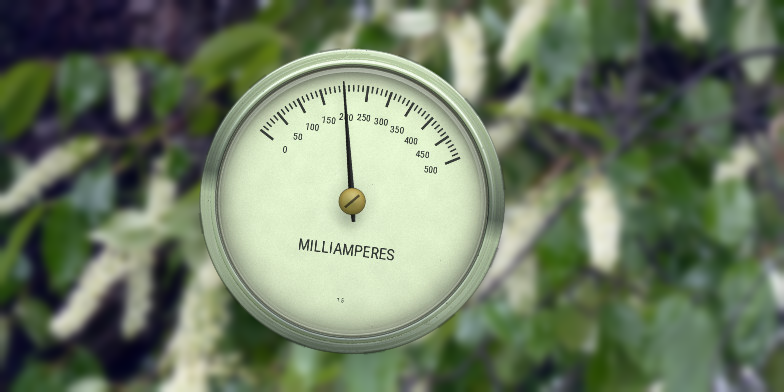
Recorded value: **200** mA
